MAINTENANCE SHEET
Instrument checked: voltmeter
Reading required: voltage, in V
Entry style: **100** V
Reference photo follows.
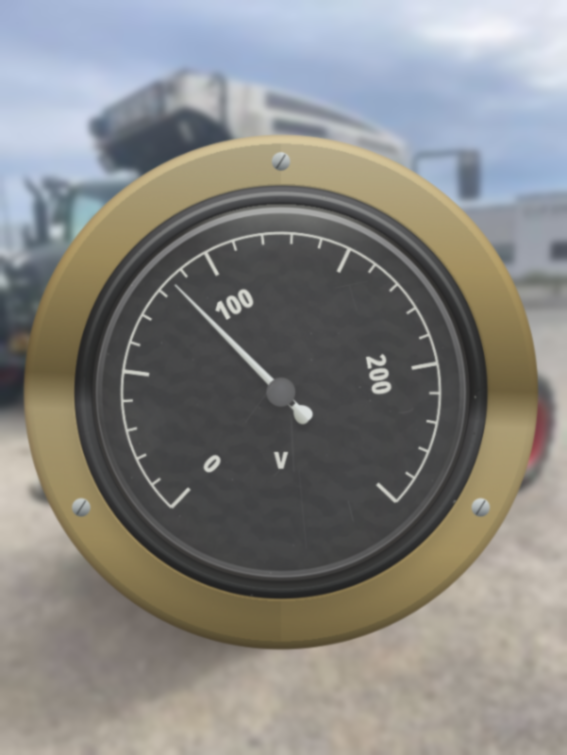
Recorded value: **85** V
